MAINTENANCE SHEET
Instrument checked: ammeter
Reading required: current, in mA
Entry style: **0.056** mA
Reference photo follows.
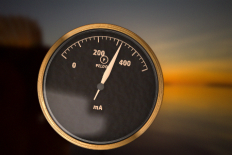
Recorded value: **320** mA
